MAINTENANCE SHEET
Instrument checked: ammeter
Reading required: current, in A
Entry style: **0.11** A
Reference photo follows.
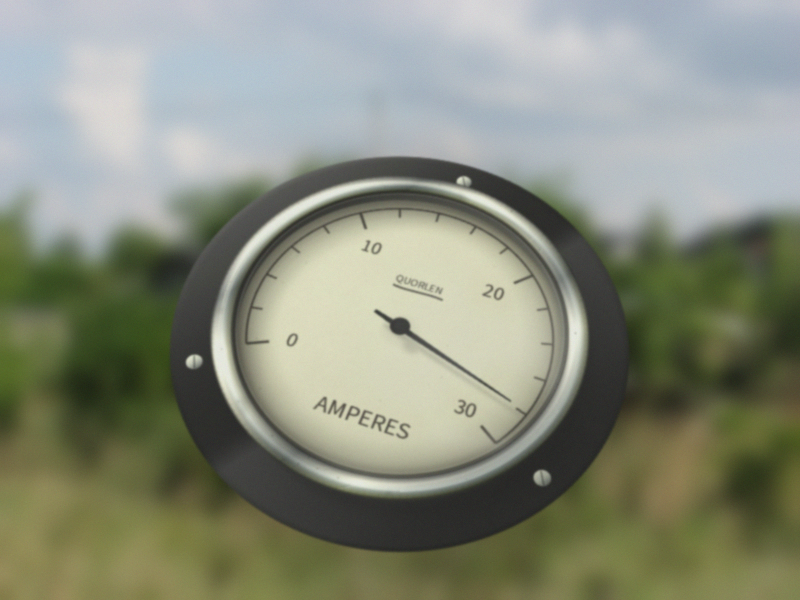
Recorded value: **28** A
